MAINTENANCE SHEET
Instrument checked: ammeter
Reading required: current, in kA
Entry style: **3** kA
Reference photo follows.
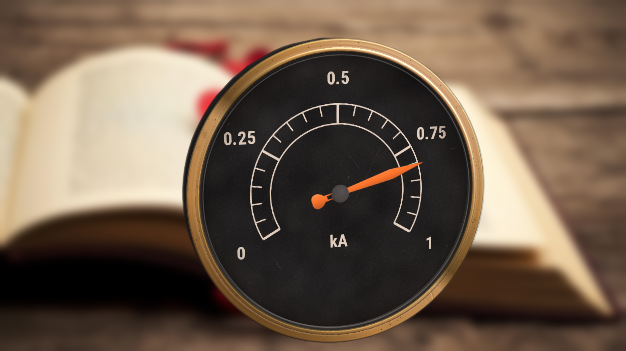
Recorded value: **0.8** kA
